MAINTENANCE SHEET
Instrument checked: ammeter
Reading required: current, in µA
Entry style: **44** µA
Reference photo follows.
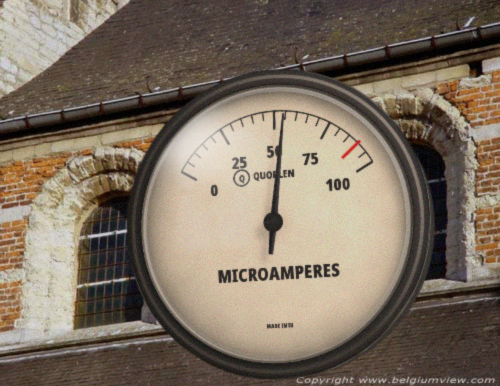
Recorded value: **55** µA
